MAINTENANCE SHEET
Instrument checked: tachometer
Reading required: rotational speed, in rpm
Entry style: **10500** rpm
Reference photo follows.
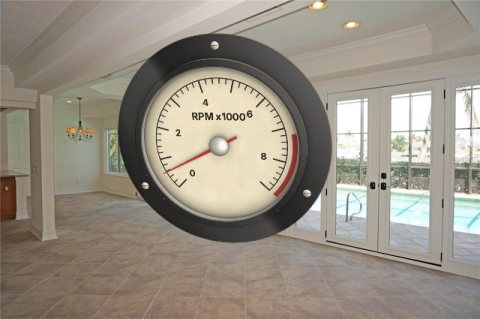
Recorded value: **600** rpm
